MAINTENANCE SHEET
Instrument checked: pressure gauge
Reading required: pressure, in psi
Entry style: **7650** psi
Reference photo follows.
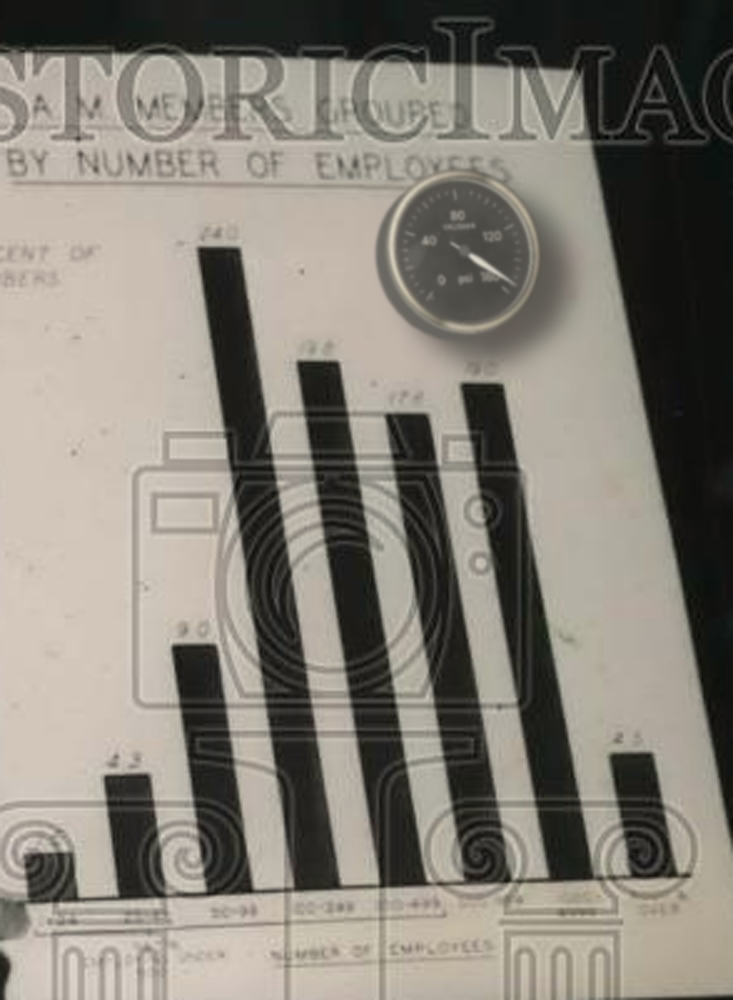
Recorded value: **155** psi
